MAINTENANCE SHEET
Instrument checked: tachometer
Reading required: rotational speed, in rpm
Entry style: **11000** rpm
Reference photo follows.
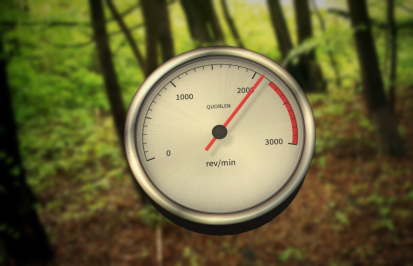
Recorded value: **2100** rpm
